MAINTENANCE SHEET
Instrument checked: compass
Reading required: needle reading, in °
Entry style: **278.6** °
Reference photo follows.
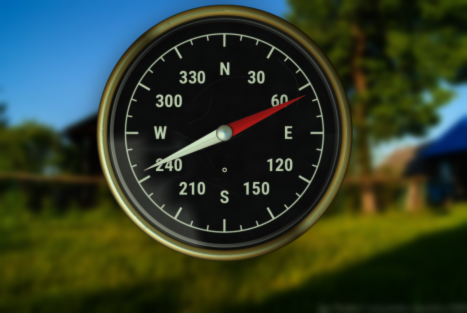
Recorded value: **65** °
